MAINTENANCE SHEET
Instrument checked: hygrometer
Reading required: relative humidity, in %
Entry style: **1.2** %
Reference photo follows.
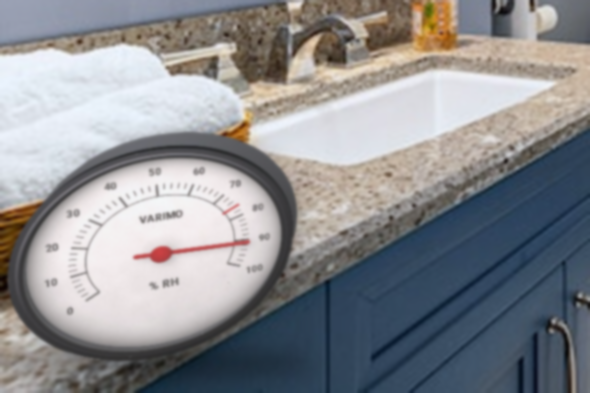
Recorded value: **90** %
